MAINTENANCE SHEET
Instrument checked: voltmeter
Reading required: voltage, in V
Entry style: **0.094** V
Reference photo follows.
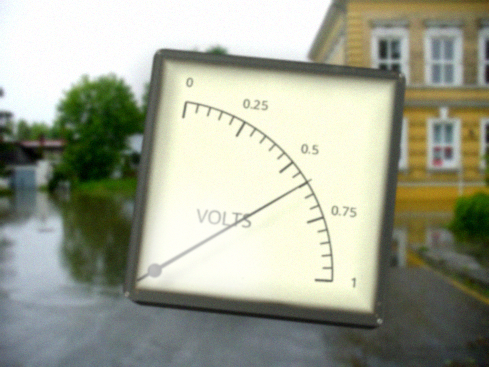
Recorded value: **0.6** V
